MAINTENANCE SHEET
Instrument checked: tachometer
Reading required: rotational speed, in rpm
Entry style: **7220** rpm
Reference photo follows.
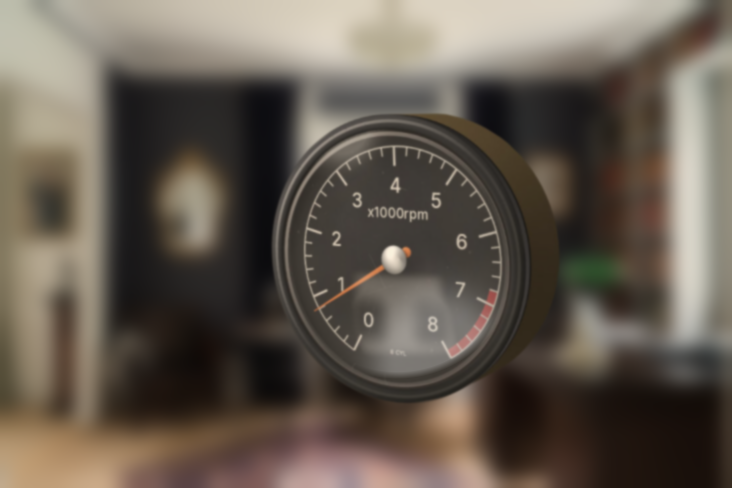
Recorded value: **800** rpm
